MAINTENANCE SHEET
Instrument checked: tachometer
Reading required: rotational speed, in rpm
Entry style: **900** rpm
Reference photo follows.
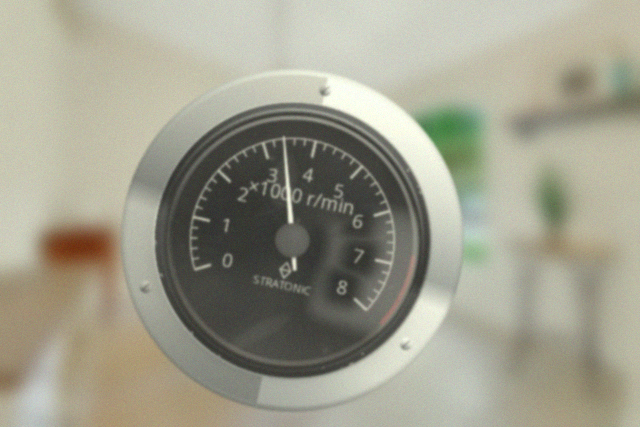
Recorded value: **3400** rpm
